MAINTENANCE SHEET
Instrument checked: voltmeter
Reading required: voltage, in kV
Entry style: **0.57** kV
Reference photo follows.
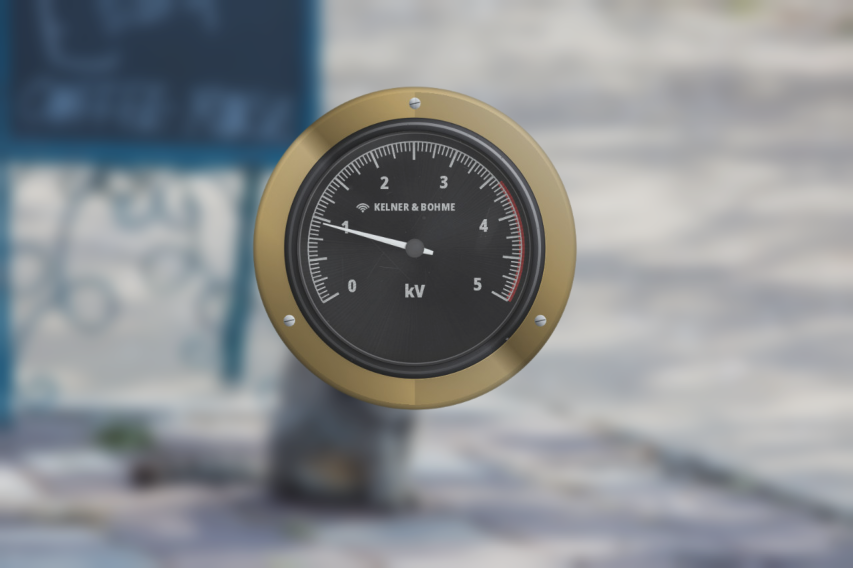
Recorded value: **0.95** kV
